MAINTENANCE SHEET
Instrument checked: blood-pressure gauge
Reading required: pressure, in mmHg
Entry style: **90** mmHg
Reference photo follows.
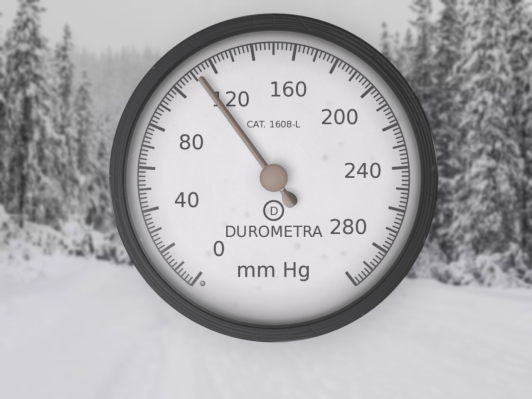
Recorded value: **112** mmHg
